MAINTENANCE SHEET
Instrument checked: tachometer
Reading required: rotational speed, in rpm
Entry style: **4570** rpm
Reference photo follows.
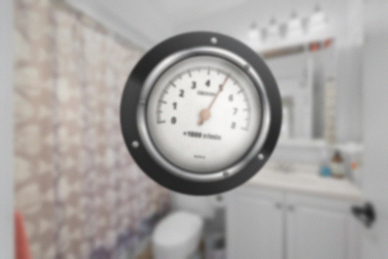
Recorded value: **5000** rpm
